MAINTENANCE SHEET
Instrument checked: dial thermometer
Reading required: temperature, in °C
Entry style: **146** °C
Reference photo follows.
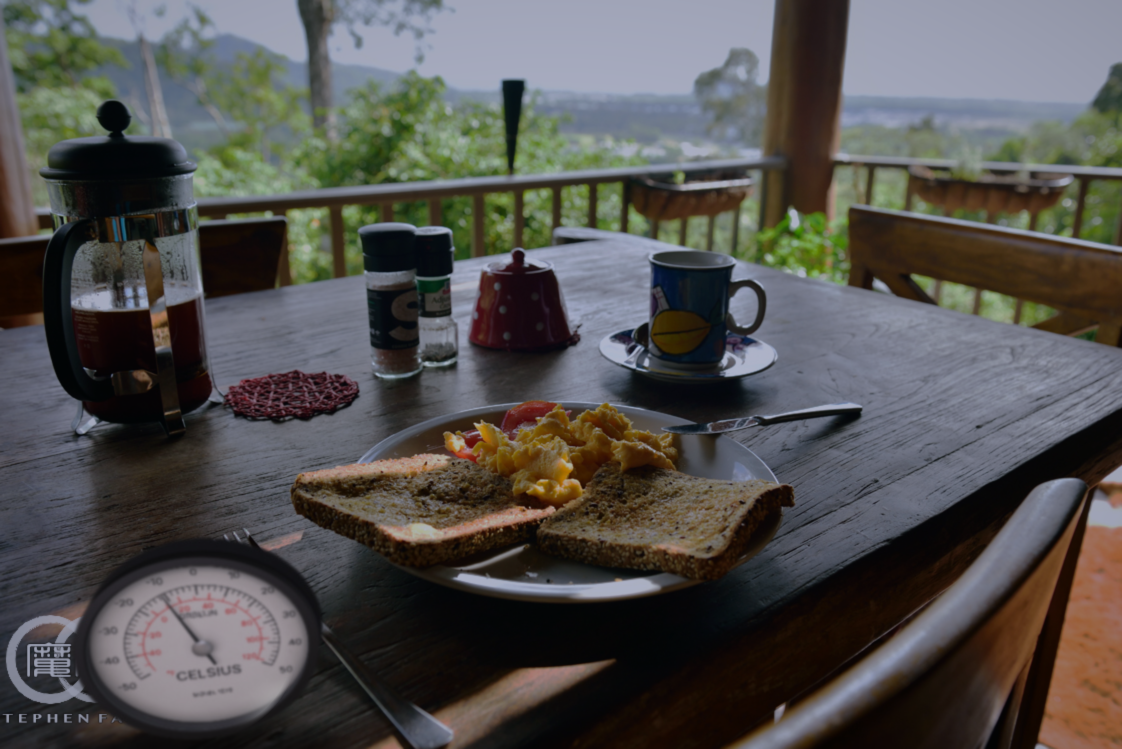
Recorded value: **-10** °C
